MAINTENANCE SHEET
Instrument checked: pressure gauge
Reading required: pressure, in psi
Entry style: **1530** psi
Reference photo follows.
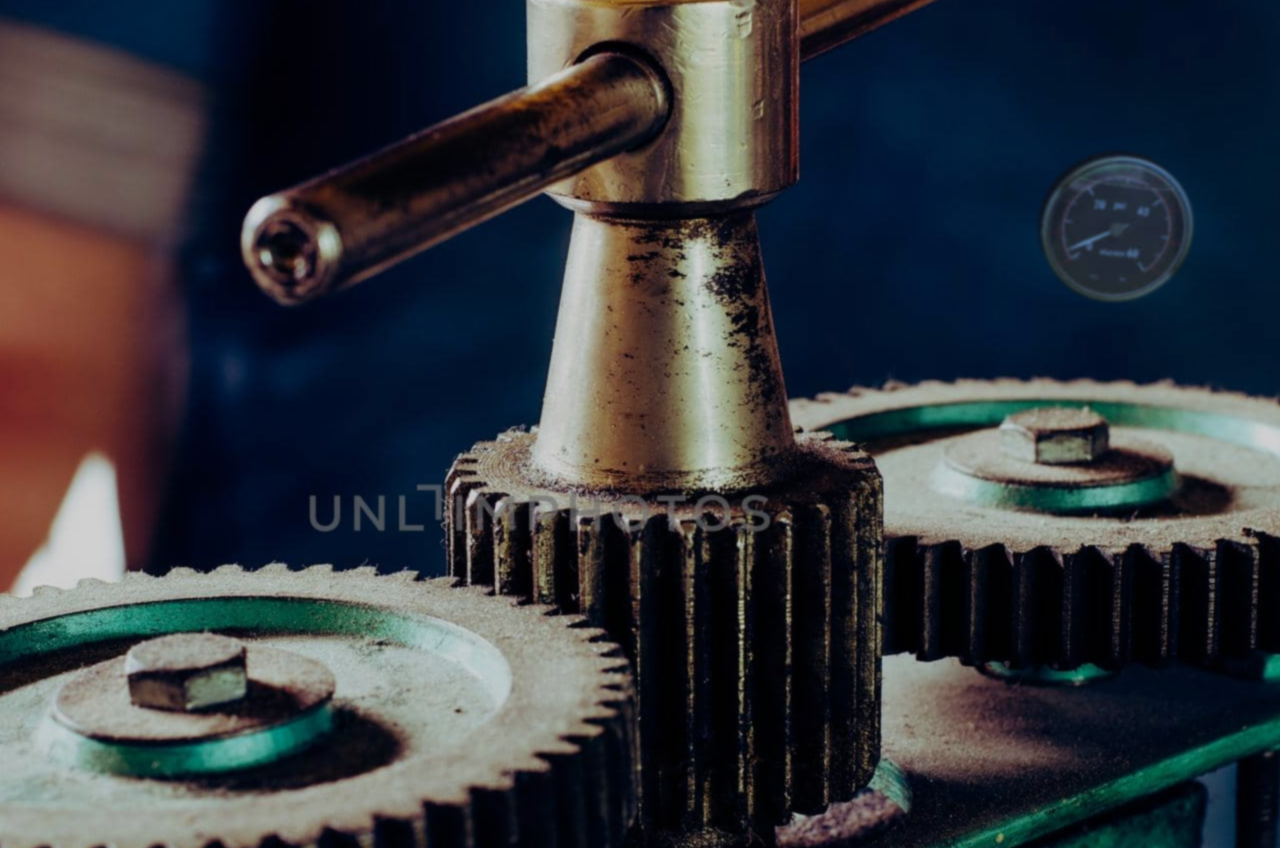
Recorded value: **2.5** psi
